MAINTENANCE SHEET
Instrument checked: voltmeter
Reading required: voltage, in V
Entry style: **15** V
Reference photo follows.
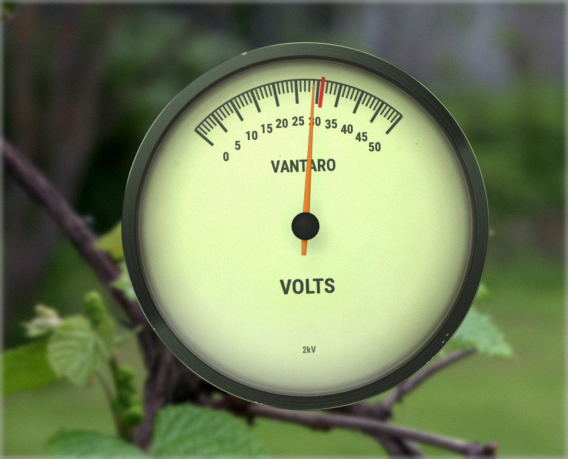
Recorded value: **29** V
